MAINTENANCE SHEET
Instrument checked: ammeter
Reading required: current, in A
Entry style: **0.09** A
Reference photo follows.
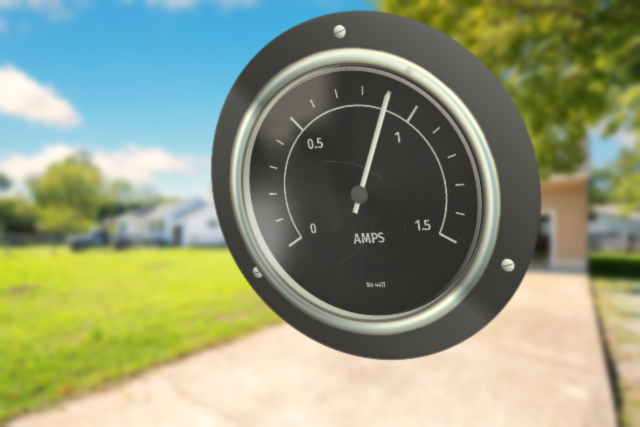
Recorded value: **0.9** A
